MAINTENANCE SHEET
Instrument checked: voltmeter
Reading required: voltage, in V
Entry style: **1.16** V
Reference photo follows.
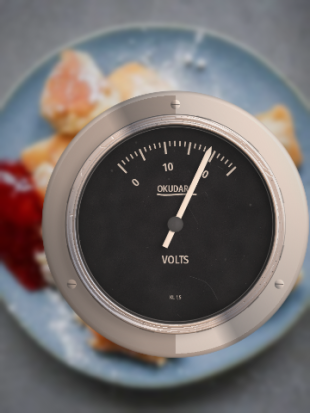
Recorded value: **19** V
